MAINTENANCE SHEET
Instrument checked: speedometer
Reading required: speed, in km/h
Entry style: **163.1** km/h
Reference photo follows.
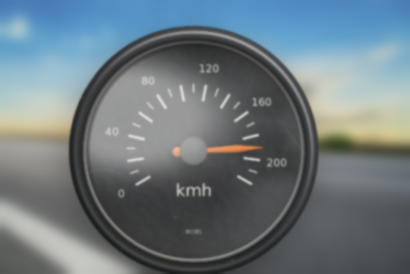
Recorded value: **190** km/h
